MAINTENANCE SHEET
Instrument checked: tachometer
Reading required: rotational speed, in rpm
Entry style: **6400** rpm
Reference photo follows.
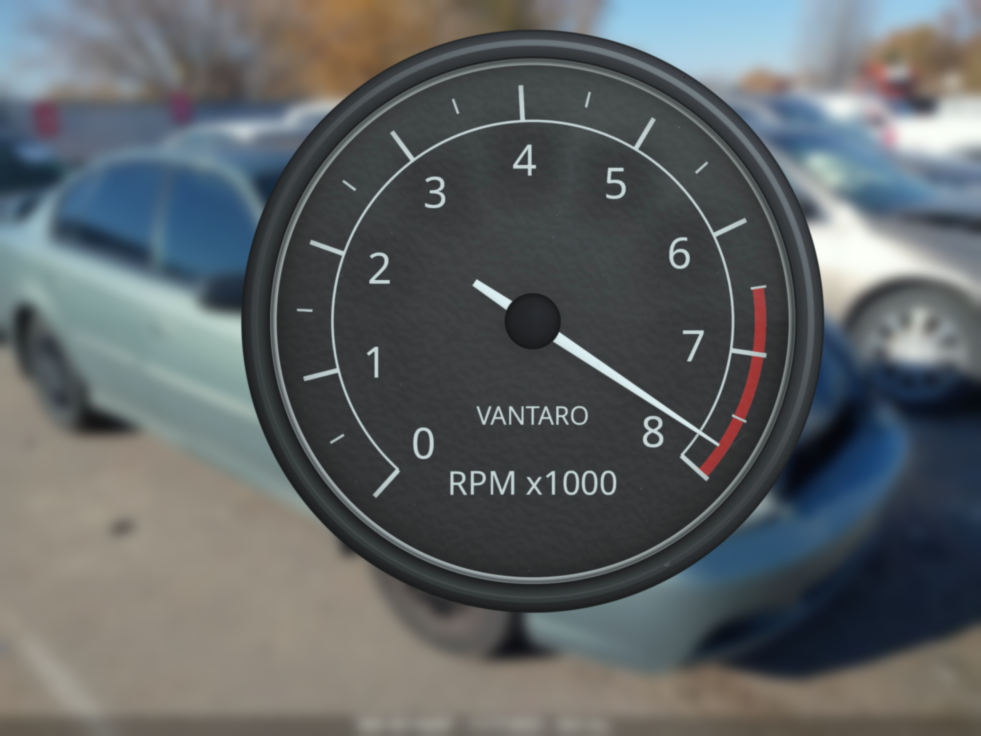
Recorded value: **7750** rpm
